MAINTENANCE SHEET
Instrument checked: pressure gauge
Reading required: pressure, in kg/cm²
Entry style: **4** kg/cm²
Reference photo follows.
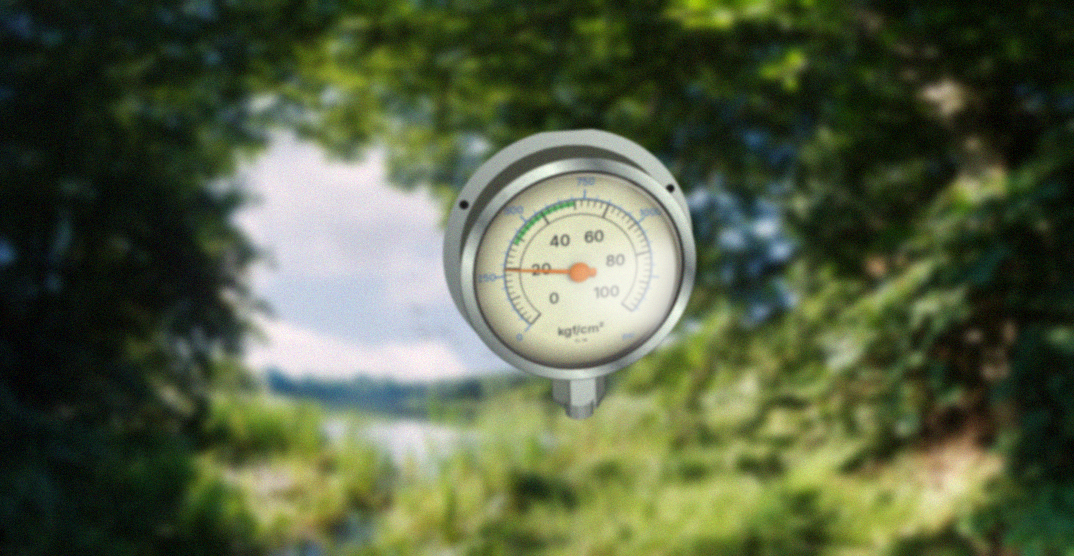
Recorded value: **20** kg/cm²
